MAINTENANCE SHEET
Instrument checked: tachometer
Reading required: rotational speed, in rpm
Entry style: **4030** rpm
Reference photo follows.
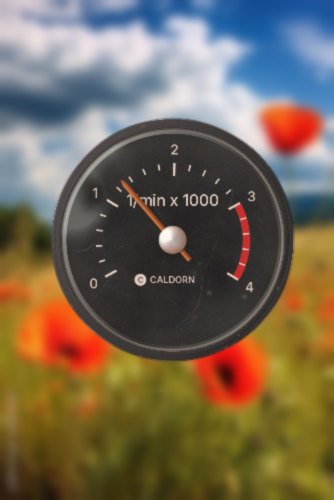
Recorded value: **1300** rpm
